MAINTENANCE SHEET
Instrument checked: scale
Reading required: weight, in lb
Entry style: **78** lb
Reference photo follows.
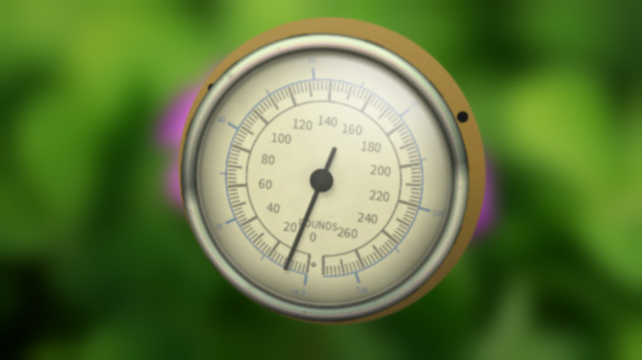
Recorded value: **10** lb
